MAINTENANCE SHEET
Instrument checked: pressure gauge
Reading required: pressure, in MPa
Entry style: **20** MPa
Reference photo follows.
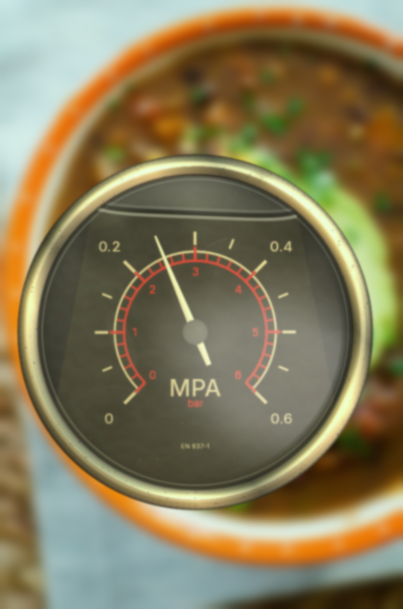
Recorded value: **0.25** MPa
